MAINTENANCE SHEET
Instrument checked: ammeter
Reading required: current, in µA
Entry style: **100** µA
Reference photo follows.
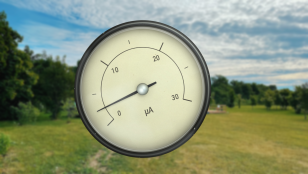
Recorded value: **2.5** µA
